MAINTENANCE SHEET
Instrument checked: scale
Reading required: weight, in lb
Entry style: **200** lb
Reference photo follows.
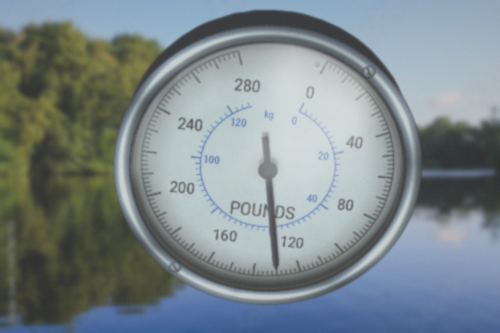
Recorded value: **130** lb
